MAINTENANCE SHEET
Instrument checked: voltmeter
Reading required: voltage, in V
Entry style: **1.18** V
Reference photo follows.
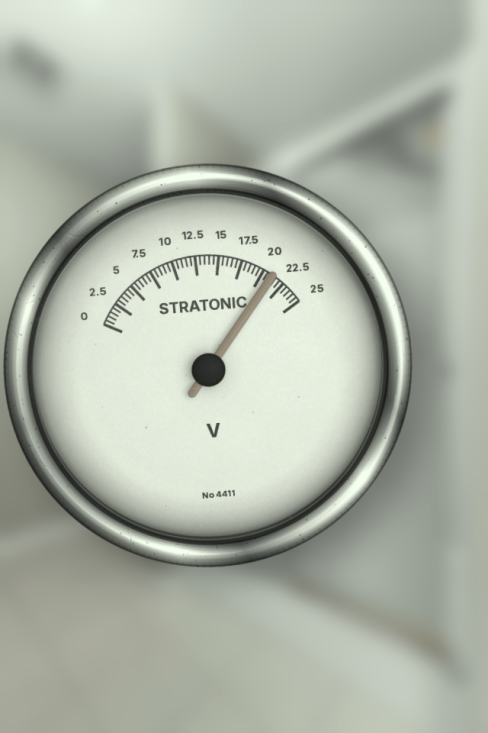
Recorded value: **21** V
